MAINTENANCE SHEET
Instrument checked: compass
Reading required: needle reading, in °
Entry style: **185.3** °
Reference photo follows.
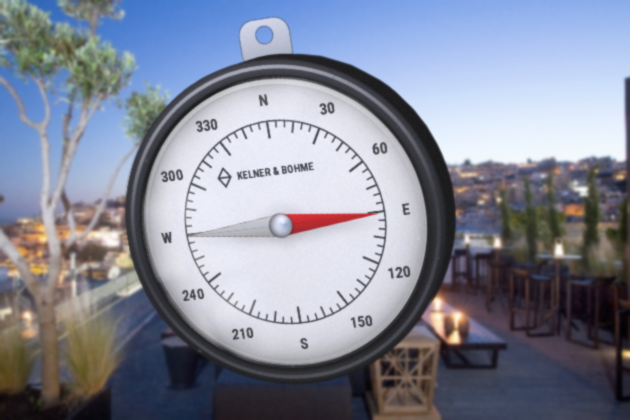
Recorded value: **90** °
